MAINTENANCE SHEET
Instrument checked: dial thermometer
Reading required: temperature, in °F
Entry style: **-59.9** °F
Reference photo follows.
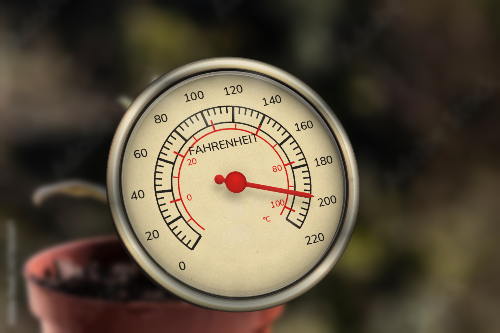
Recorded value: **200** °F
